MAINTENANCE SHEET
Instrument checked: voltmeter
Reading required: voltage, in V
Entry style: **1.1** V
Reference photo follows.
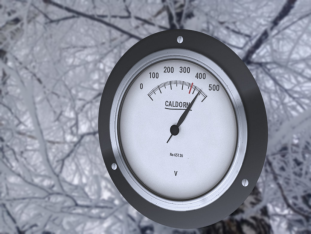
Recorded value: **450** V
